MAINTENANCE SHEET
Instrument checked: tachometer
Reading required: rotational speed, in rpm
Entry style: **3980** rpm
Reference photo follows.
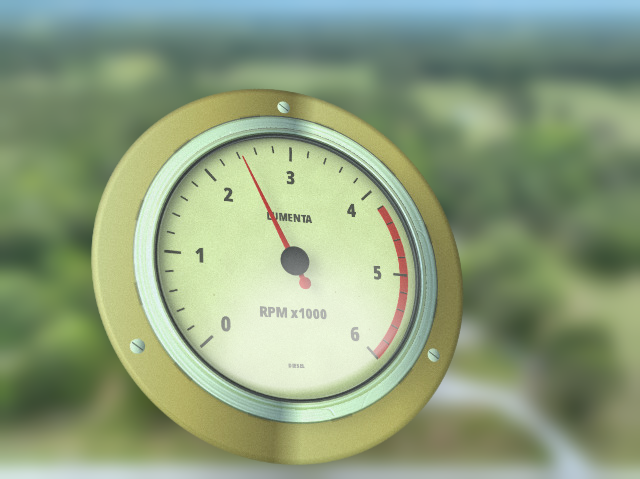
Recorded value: **2400** rpm
